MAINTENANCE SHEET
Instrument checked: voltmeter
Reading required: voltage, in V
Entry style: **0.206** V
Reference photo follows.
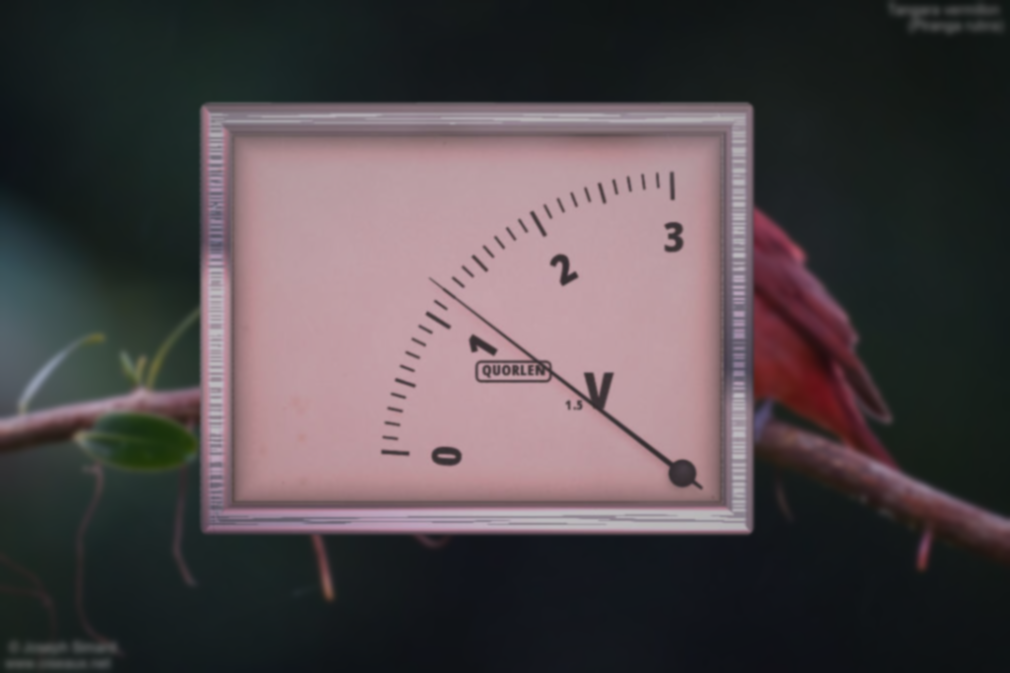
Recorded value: **1.2** V
